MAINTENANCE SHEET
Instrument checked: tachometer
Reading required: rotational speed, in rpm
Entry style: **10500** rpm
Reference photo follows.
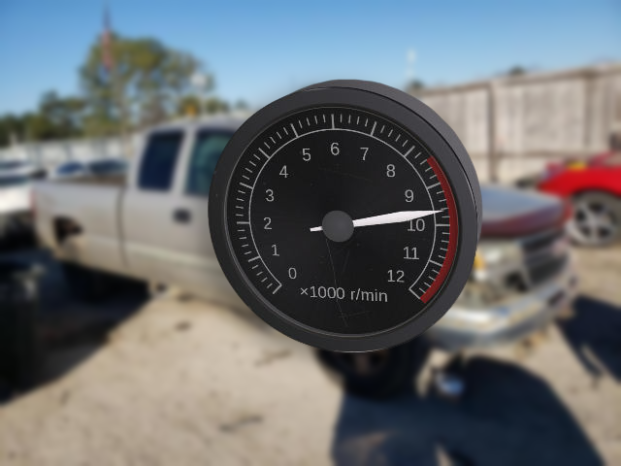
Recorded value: **9600** rpm
